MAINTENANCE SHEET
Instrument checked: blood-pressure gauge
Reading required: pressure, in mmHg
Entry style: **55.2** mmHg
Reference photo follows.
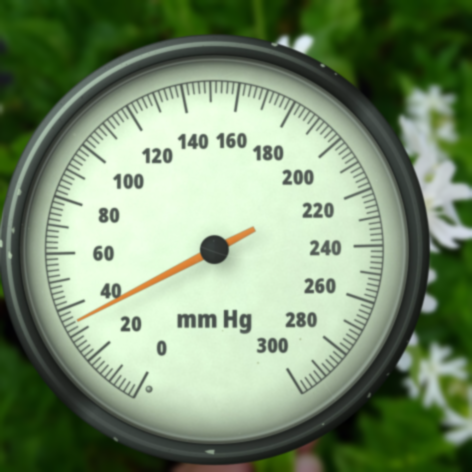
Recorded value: **34** mmHg
